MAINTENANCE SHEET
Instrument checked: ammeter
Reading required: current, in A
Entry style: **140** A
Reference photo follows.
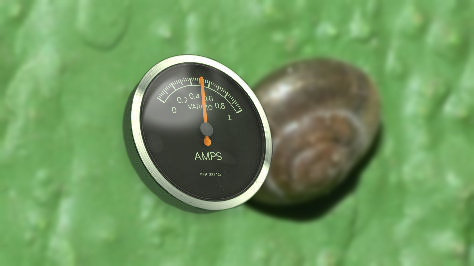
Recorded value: **0.5** A
